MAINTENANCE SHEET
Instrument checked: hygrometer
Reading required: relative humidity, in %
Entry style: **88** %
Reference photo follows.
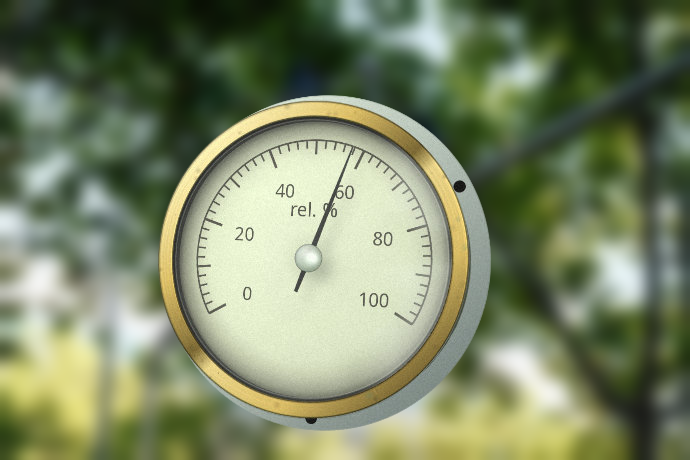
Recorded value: **58** %
